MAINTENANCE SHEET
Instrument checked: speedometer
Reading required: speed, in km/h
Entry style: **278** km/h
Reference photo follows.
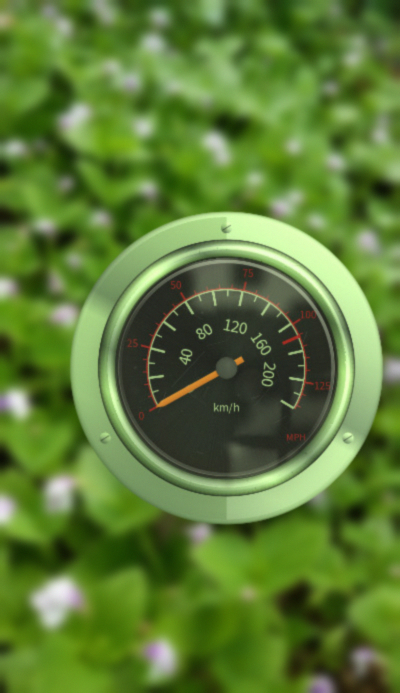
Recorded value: **0** km/h
